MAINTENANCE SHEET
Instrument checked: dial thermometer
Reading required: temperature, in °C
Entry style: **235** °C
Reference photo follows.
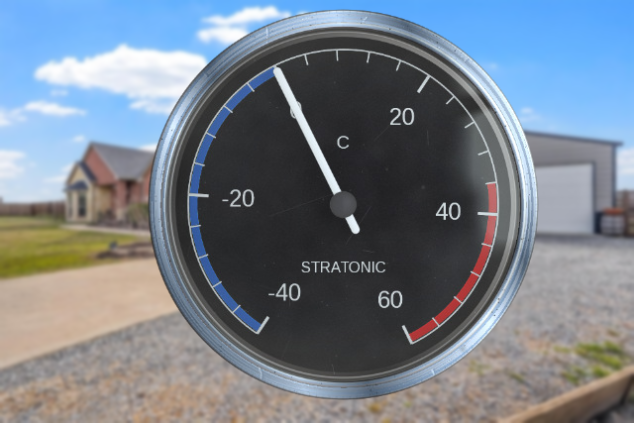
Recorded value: **0** °C
